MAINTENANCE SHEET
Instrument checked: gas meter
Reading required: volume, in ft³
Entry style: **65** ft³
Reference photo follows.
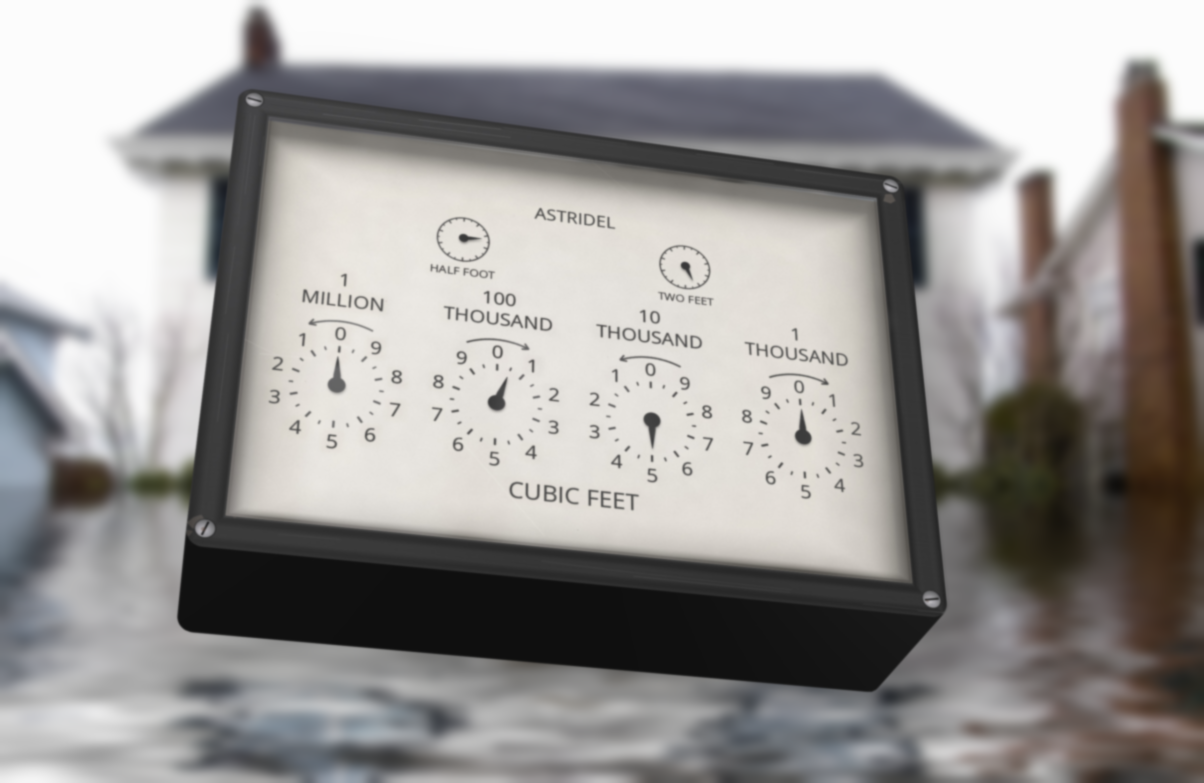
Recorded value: **5000** ft³
